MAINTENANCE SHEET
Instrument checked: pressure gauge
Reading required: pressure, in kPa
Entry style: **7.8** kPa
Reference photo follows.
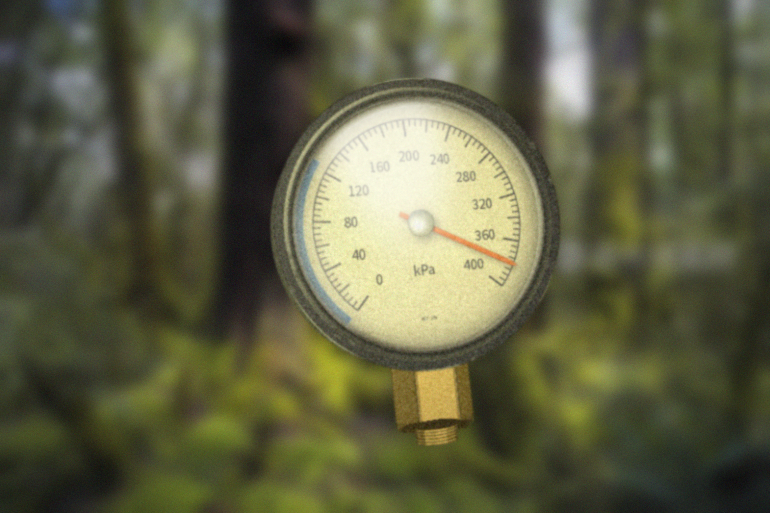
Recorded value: **380** kPa
